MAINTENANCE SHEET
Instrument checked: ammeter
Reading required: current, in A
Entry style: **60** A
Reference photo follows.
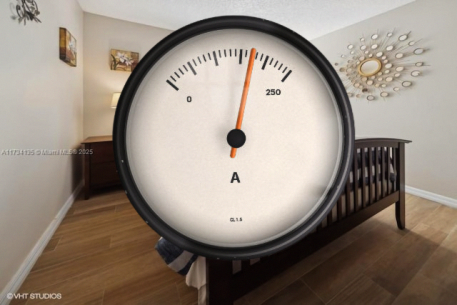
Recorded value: **170** A
